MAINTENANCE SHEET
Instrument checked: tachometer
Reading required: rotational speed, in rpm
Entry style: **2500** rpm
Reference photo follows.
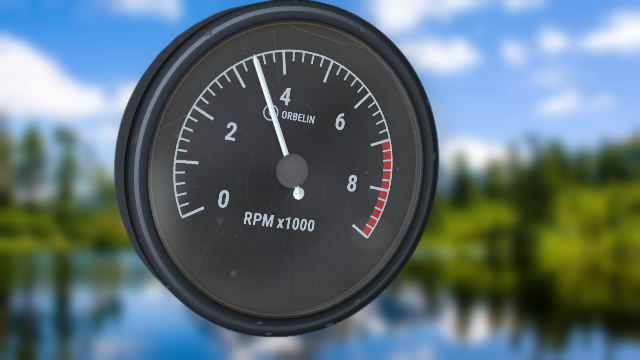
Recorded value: **3400** rpm
